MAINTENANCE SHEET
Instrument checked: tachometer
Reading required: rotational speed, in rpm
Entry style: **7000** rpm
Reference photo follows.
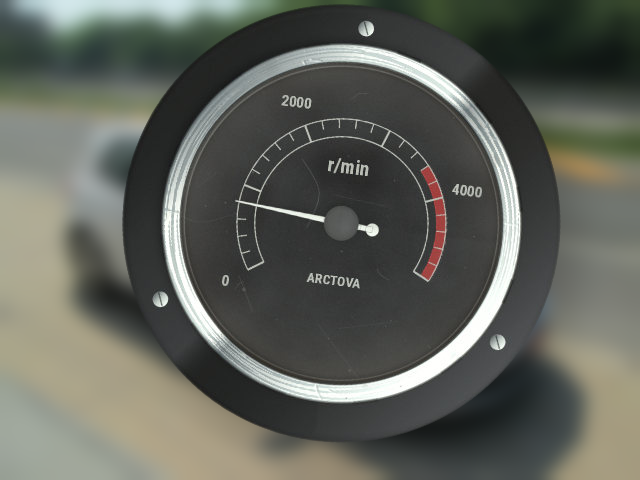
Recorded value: **800** rpm
